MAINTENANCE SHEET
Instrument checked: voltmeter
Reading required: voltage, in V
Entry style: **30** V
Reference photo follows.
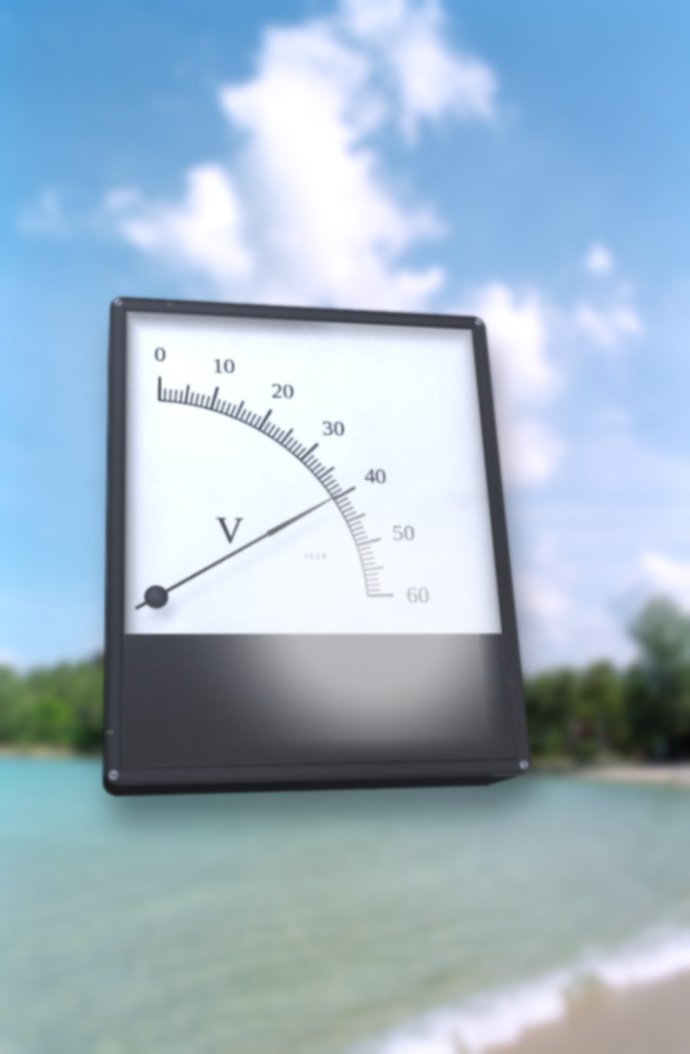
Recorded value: **40** V
